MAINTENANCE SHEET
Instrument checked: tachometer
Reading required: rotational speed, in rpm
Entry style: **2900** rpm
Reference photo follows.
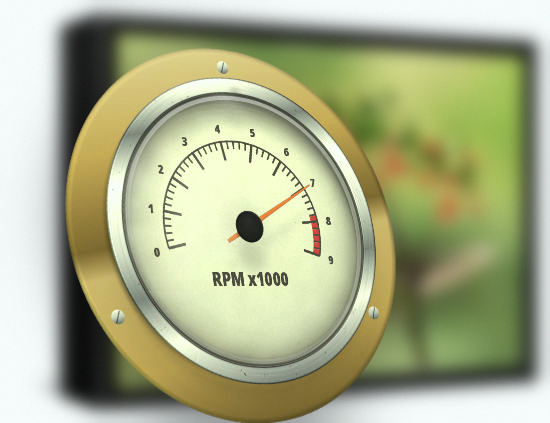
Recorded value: **7000** rpm
